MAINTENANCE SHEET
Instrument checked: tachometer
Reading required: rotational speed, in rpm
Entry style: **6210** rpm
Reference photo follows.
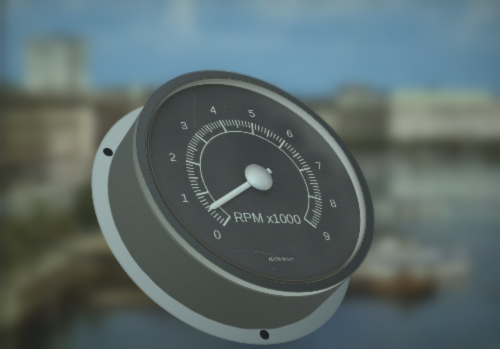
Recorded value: **500** rpm
